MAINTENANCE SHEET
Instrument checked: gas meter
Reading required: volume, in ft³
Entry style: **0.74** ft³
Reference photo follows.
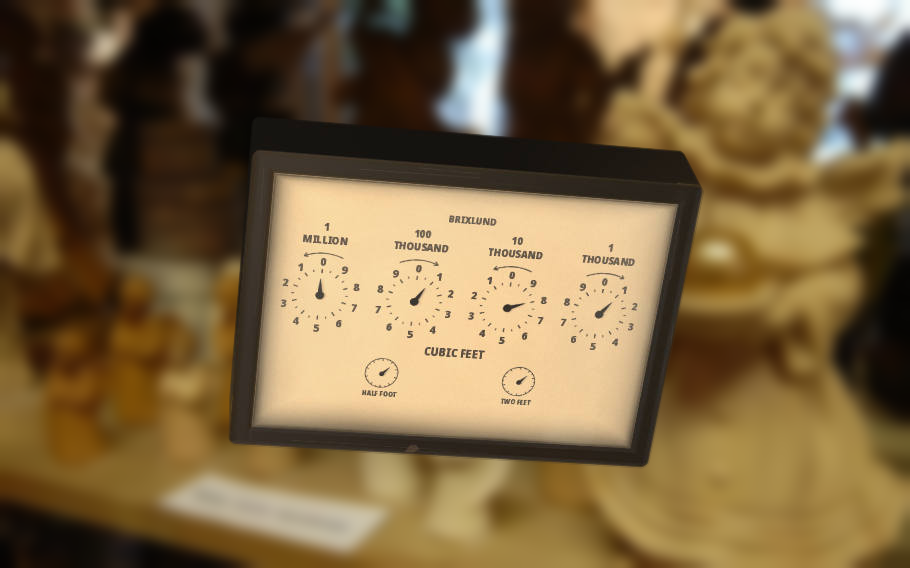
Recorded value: **8100** ft³
